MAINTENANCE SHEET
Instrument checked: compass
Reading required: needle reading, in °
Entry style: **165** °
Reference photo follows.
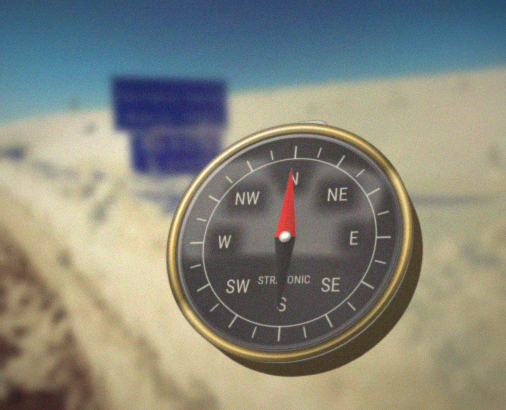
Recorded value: **0** °
